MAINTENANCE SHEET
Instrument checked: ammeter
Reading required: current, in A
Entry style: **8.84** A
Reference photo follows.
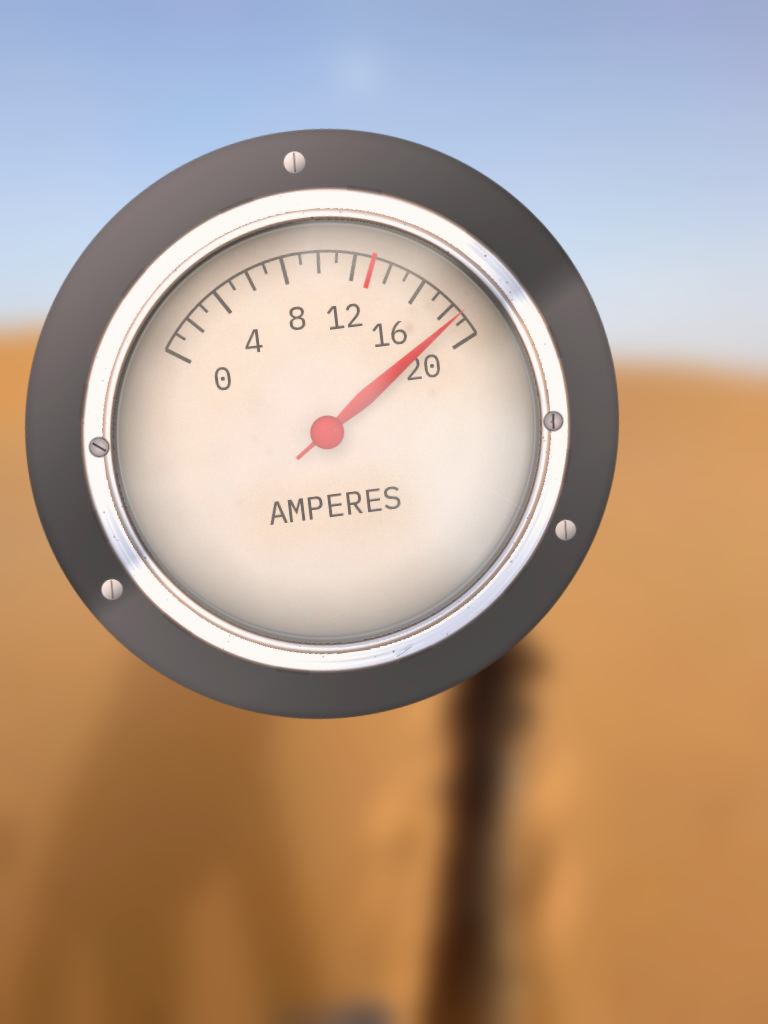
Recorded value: **18.5** A
